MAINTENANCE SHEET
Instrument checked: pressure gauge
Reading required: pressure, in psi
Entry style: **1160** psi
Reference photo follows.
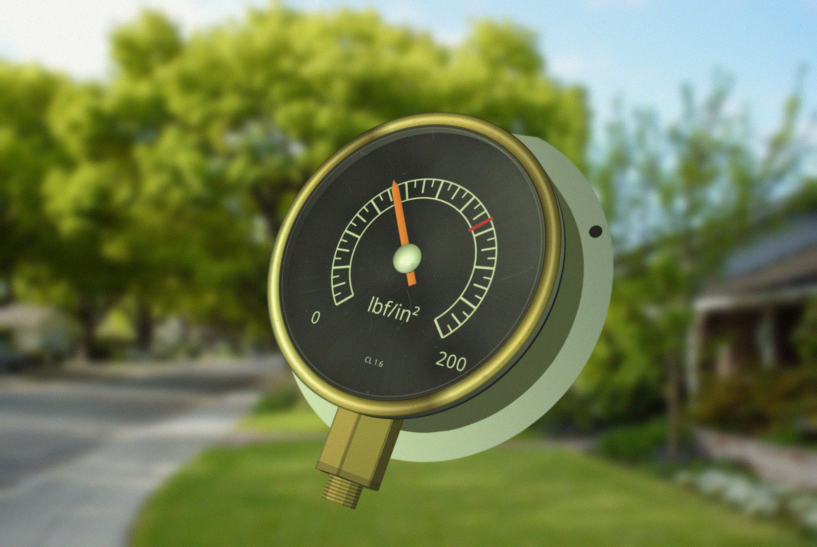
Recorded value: **75** psi
